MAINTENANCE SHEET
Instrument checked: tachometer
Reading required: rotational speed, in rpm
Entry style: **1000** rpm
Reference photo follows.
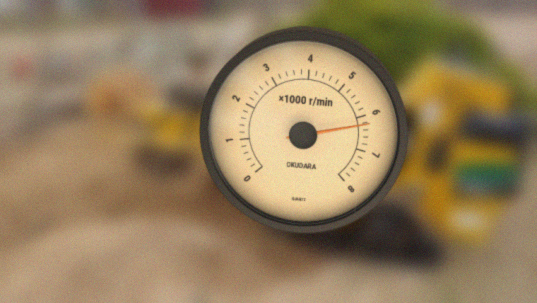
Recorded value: **6200** rpm
